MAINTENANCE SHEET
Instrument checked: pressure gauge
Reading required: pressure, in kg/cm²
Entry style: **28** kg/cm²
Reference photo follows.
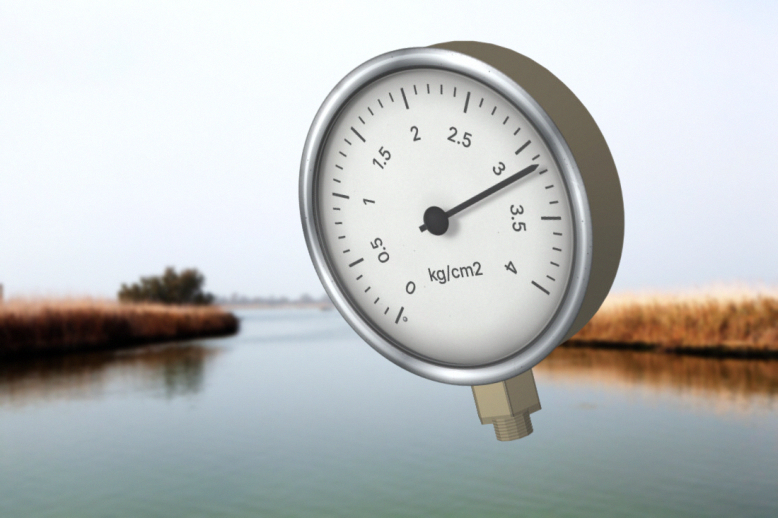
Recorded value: **3.15** kg/cm²
